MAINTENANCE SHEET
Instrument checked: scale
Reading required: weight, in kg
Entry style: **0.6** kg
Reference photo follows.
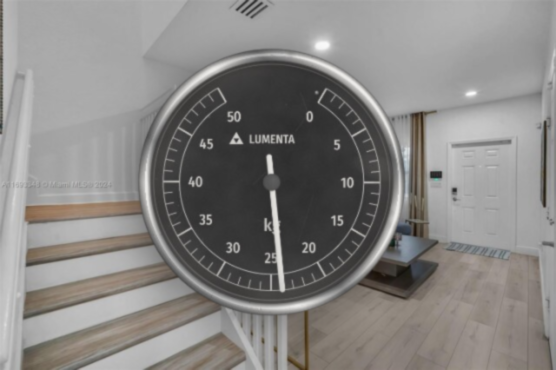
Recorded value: **24** kg
